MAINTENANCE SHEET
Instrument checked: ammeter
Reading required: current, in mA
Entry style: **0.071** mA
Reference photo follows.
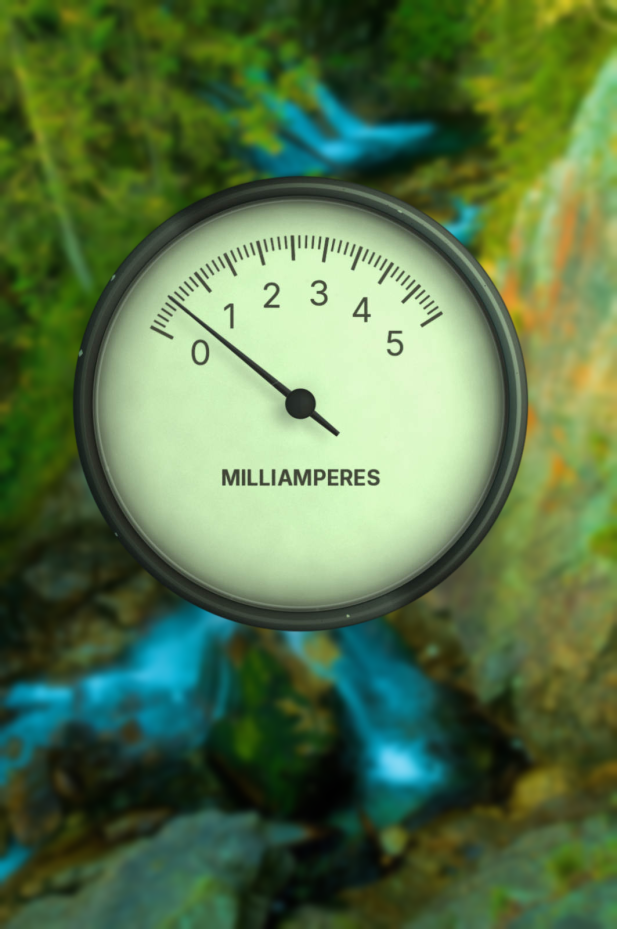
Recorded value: **0.5** mA
